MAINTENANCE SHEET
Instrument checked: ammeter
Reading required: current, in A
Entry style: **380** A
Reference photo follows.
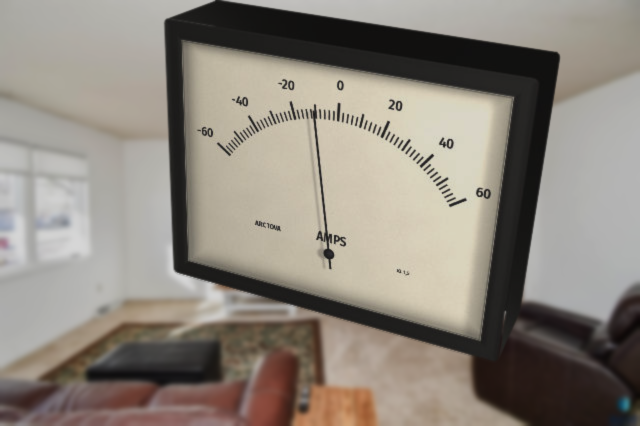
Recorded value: **-10** A
